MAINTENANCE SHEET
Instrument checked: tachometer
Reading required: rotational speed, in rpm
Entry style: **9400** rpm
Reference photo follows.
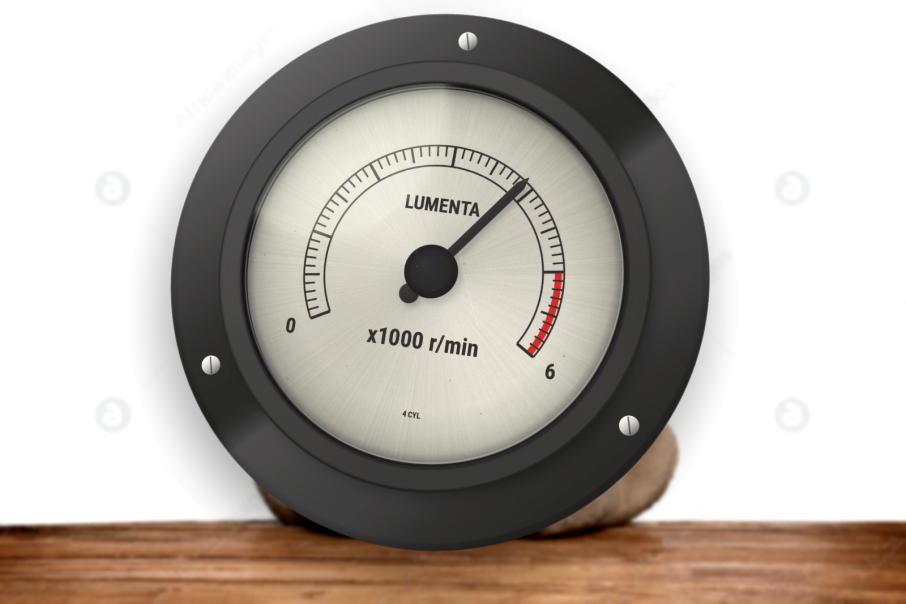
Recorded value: **3900** rpm
